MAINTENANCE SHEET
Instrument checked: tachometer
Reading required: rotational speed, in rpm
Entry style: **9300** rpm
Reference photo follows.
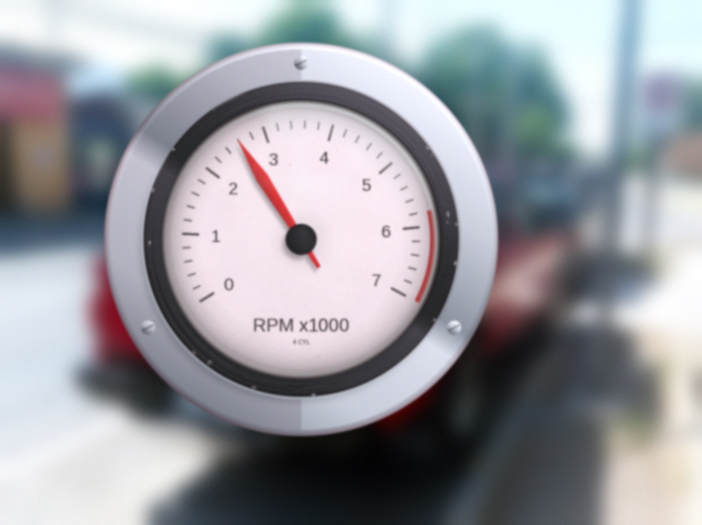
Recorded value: **2600** rpm
